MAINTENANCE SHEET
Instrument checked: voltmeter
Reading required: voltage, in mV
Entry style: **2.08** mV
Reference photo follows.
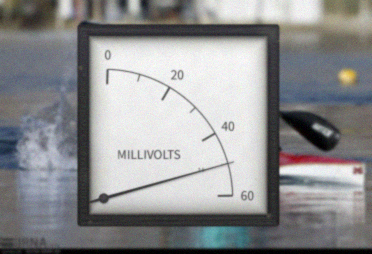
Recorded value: **50** mV
